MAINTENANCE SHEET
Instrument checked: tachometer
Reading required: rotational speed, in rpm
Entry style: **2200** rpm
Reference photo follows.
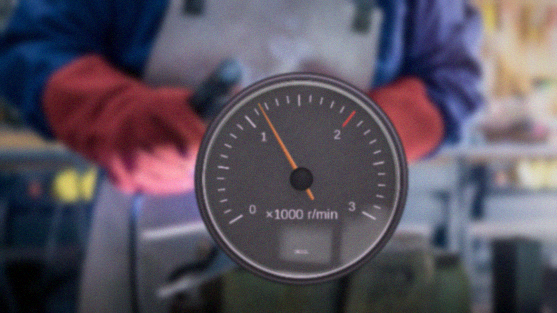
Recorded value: **1150** rpm
